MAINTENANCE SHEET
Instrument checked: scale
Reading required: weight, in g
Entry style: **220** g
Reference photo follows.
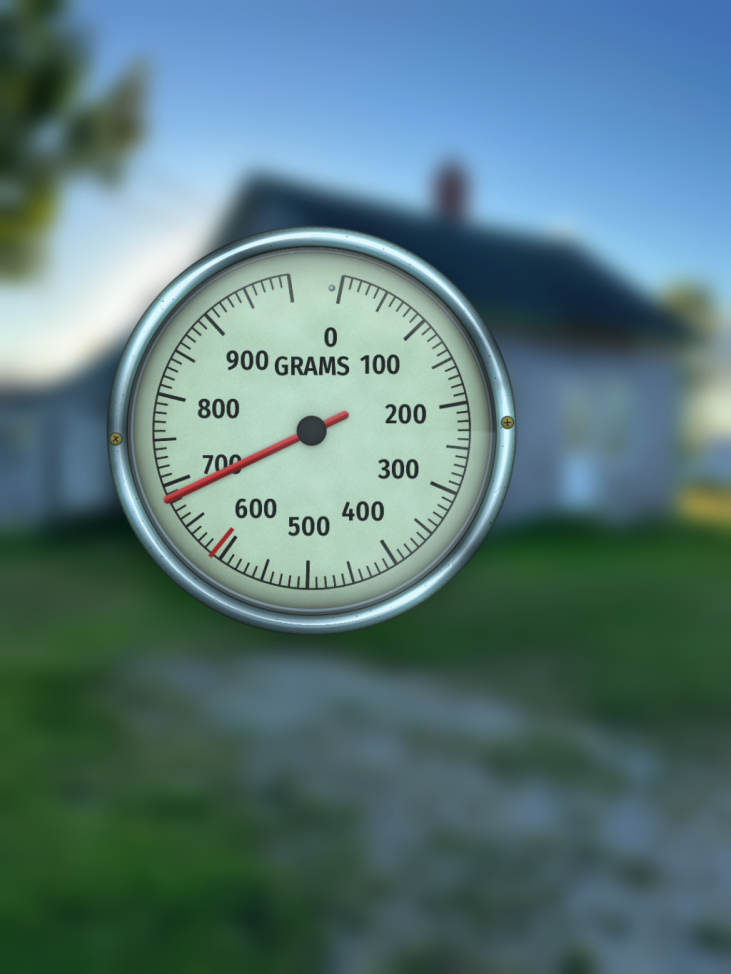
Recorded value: **685** g
